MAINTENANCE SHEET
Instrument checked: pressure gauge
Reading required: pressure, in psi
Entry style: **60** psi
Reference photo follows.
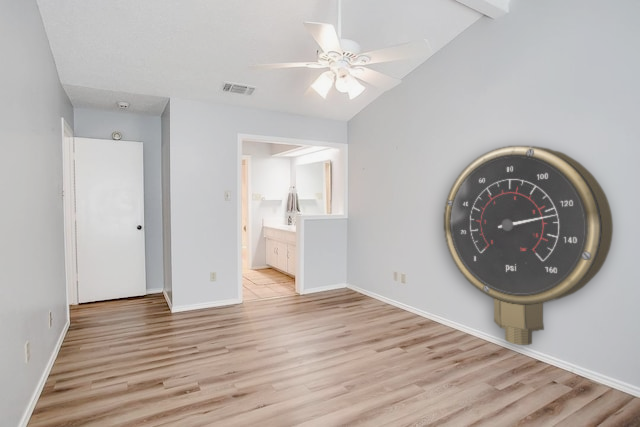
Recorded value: **125** psi
